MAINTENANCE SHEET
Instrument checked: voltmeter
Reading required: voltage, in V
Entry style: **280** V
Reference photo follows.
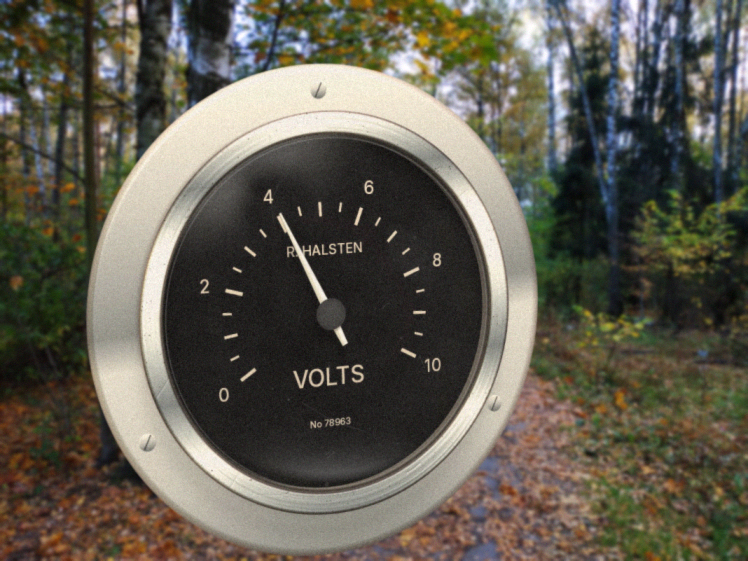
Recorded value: **4** V
